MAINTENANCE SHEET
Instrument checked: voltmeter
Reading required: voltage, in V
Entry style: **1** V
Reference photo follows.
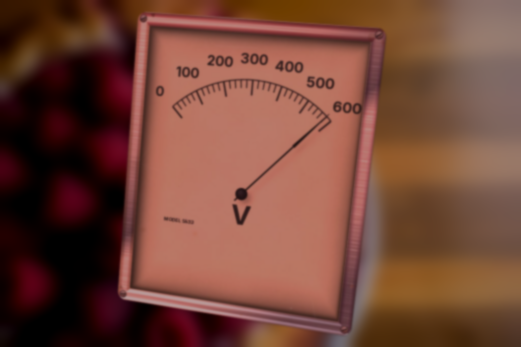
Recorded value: **580** V
